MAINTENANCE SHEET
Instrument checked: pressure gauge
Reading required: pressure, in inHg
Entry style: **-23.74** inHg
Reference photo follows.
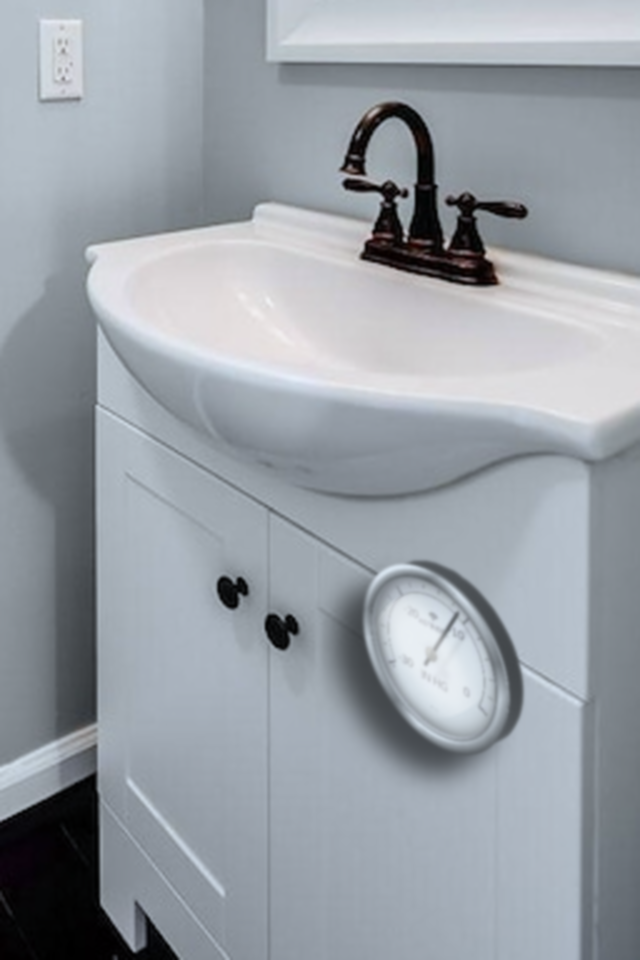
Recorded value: **-11** inHg
